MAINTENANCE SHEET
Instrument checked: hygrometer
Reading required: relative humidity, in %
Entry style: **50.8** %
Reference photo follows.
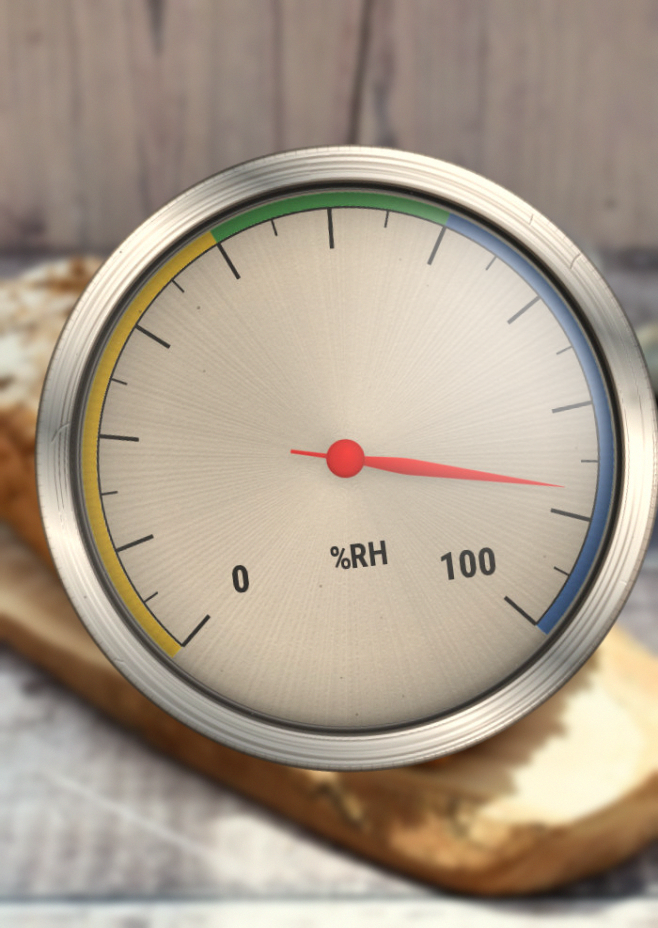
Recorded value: **87.5** %
